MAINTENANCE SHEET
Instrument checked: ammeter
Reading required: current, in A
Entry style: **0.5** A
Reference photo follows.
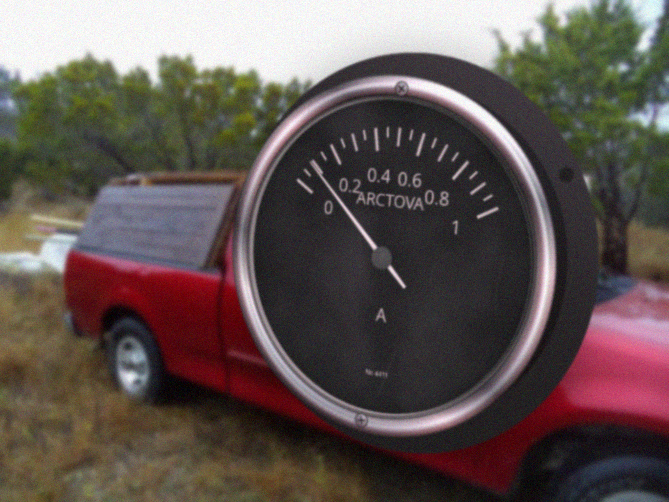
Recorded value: **0.1** A
